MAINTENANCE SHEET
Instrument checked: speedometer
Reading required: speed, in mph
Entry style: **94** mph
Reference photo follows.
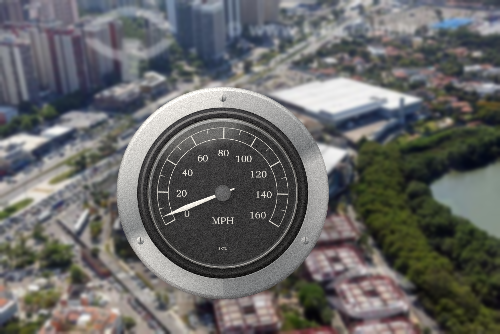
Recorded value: **5** mph
